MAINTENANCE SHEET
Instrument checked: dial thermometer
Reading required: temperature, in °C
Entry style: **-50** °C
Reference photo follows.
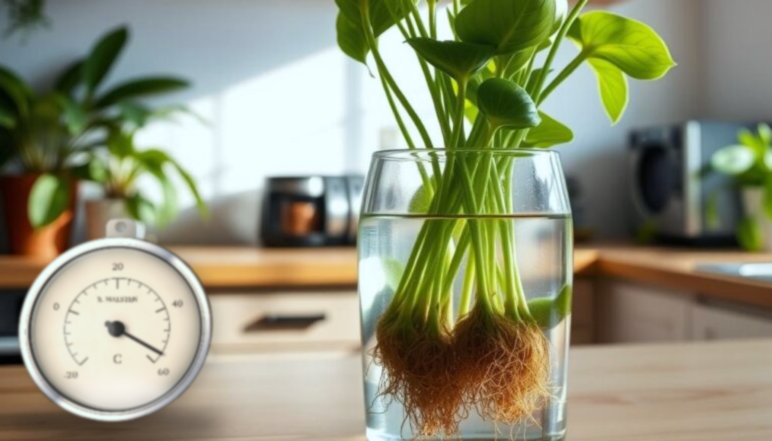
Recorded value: **56** °C
